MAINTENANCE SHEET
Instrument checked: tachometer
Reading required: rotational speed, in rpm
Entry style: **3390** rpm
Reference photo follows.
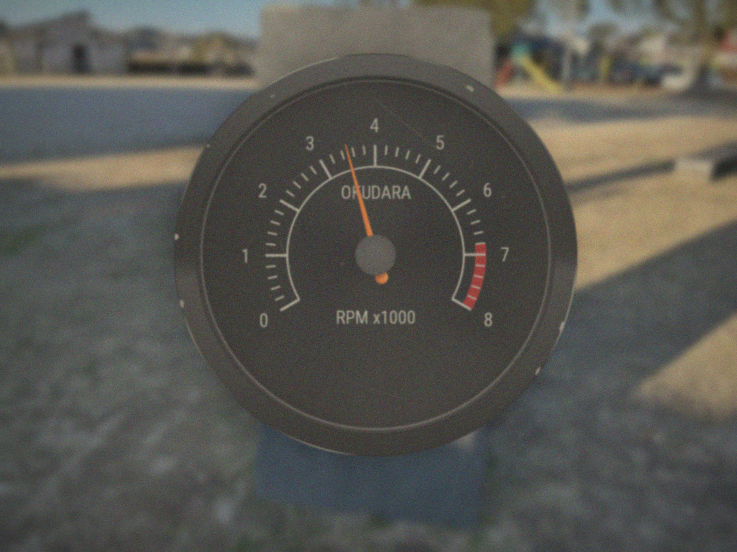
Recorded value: **3500** rpm
